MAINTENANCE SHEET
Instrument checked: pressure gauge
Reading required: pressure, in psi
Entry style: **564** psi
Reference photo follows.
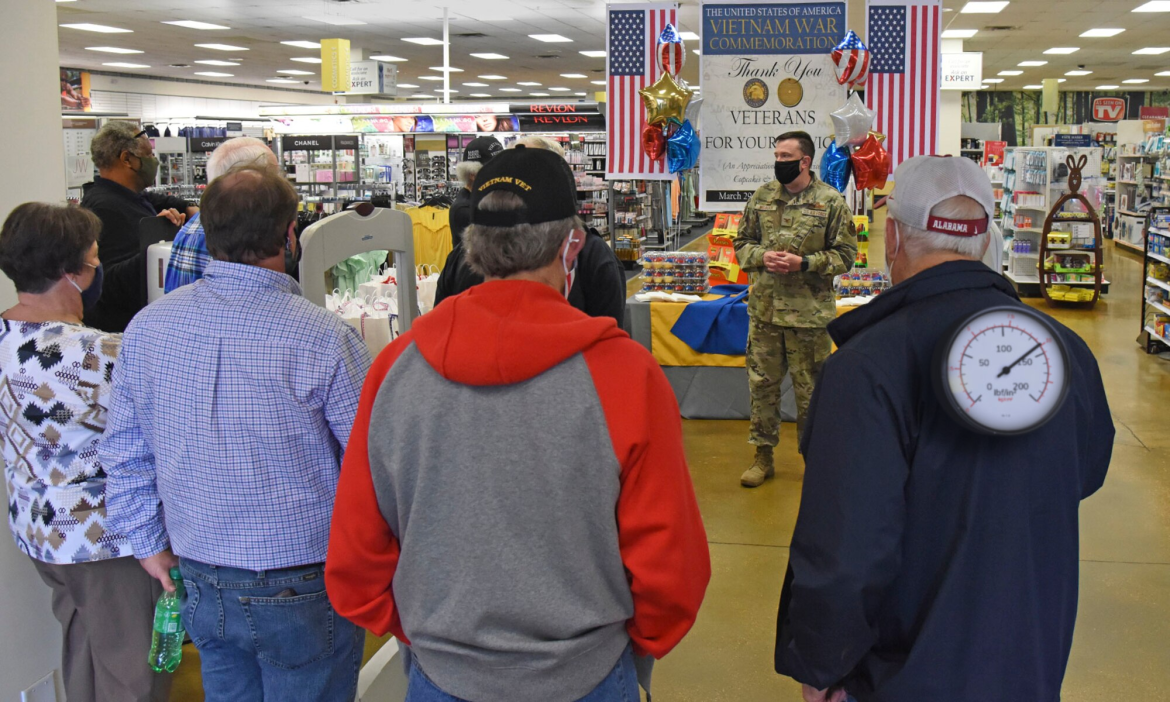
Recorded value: **140** psi
